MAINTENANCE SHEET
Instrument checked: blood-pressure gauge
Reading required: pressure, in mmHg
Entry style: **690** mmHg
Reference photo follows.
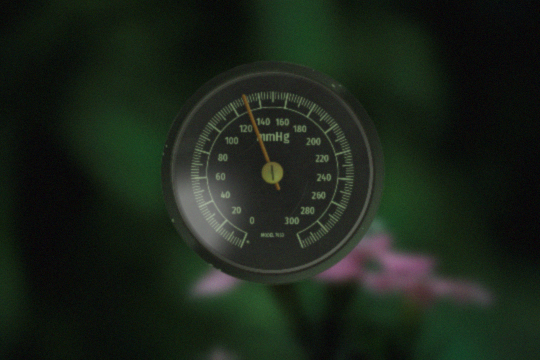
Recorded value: **130** mmHg
